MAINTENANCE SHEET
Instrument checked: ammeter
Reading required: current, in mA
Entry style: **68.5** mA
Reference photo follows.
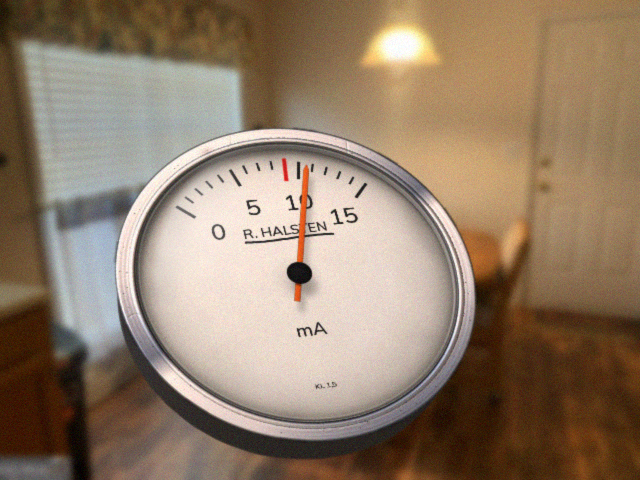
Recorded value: **10.5** mA
